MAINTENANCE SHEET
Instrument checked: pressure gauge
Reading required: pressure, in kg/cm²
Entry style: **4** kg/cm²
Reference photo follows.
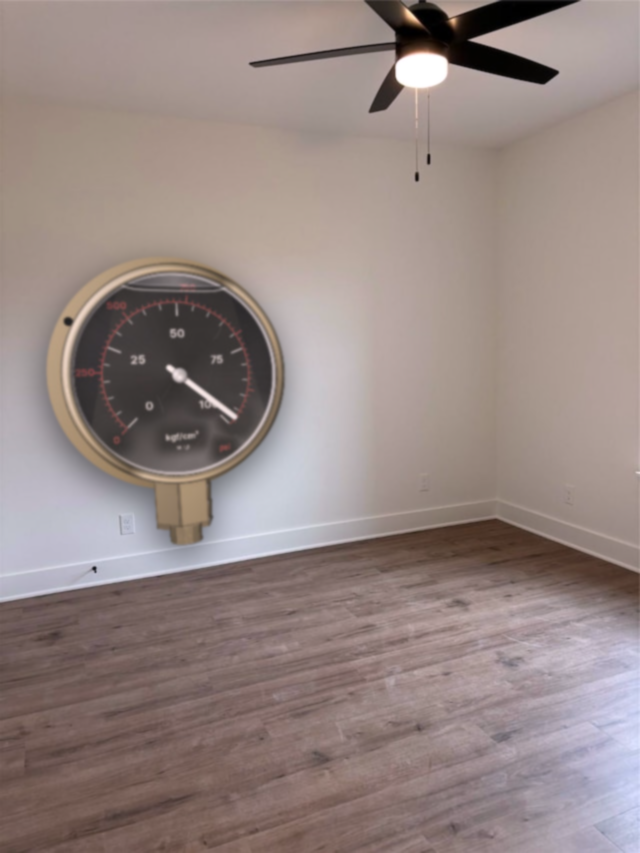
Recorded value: **97.5** kg/cm²
